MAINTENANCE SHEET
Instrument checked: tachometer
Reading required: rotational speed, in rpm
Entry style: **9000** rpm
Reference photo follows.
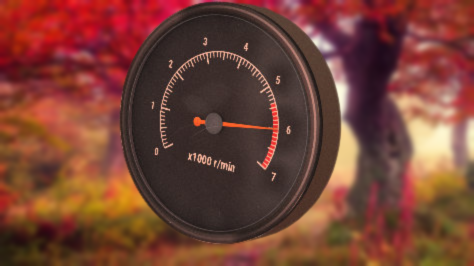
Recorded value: **6000** rpm
